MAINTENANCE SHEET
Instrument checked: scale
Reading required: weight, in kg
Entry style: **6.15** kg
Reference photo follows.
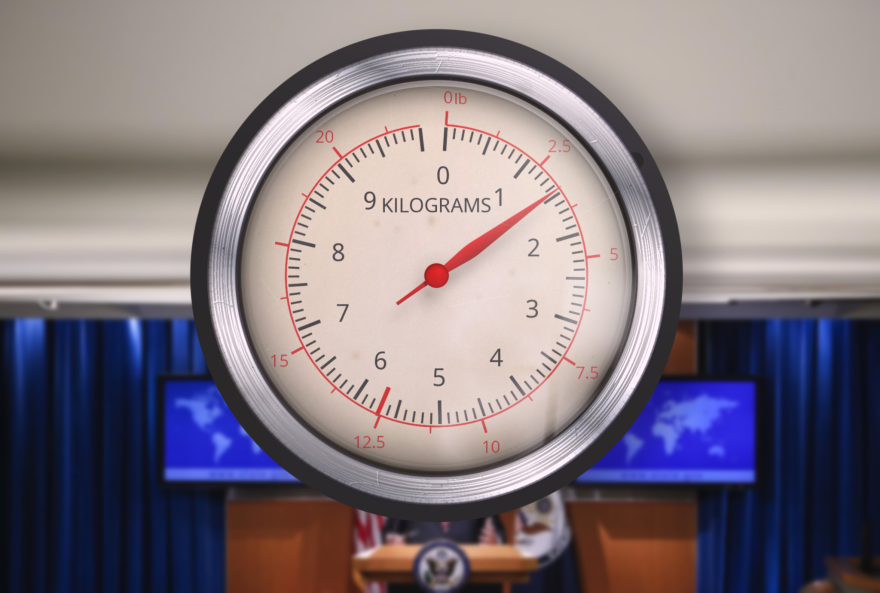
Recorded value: **1.45** kg
